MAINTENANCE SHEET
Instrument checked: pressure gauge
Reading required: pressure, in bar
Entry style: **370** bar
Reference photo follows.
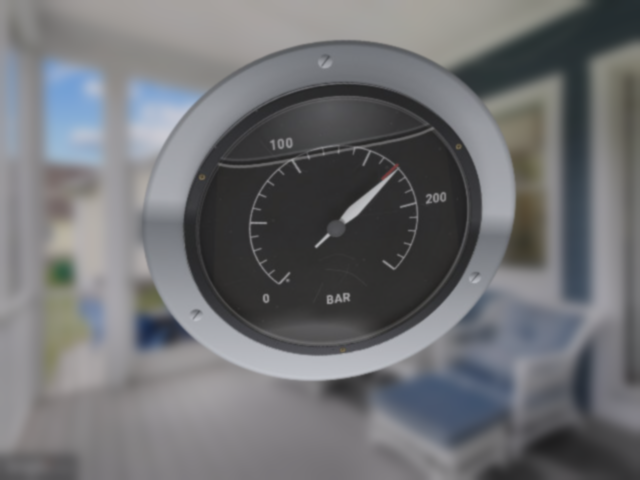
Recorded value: **170** bar
